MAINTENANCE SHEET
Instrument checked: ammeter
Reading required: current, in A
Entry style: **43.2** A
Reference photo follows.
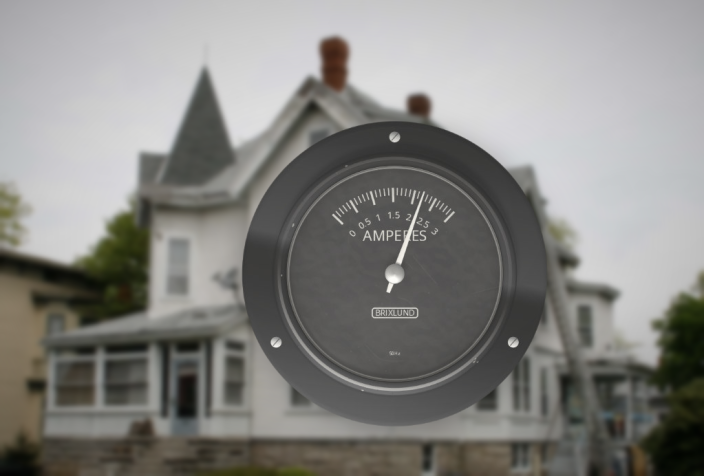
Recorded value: **2.2** A
